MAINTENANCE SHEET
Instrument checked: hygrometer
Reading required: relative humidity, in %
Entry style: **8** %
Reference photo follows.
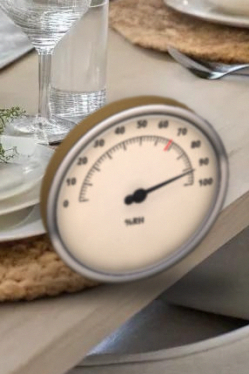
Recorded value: **90** %
